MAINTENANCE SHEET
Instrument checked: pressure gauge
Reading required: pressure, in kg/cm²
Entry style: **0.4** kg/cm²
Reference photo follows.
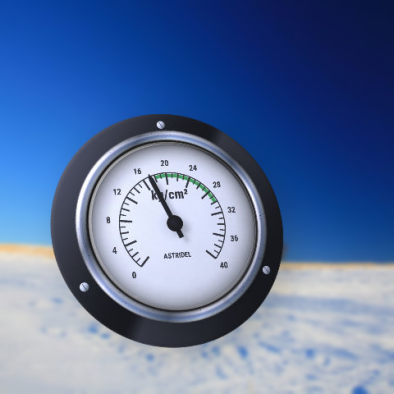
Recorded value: **17** kg/cm²
